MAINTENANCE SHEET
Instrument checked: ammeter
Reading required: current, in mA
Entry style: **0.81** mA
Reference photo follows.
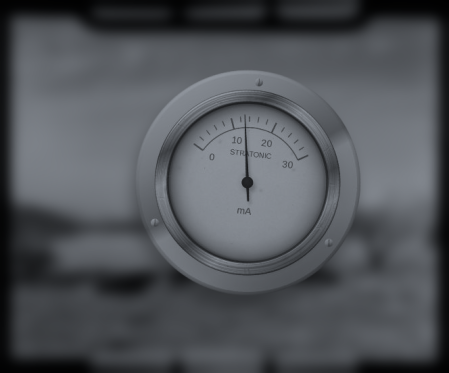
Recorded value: **13** mA
